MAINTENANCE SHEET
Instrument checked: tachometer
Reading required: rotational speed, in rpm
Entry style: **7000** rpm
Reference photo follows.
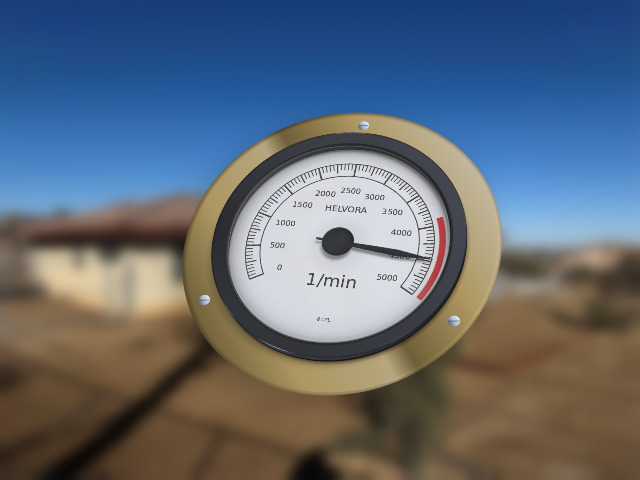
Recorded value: **4500** rpm
